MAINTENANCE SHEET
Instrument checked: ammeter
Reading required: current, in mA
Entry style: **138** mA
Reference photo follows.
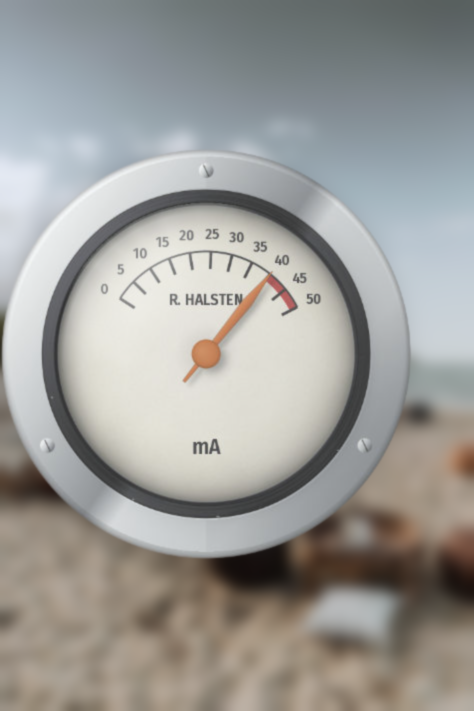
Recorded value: **40** mA
